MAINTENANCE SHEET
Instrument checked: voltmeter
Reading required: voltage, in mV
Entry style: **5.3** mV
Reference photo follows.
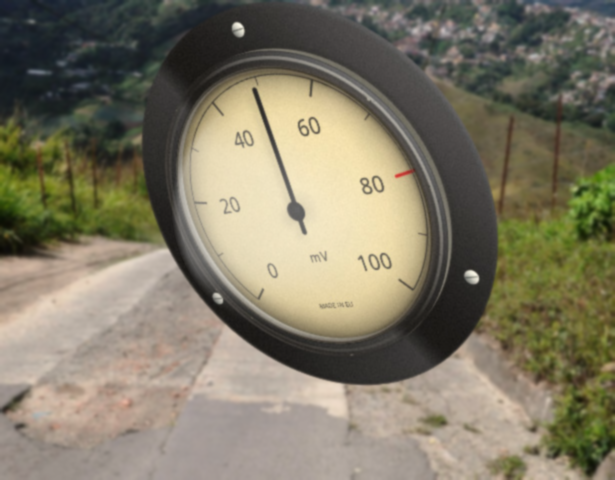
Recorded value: **50** mV
